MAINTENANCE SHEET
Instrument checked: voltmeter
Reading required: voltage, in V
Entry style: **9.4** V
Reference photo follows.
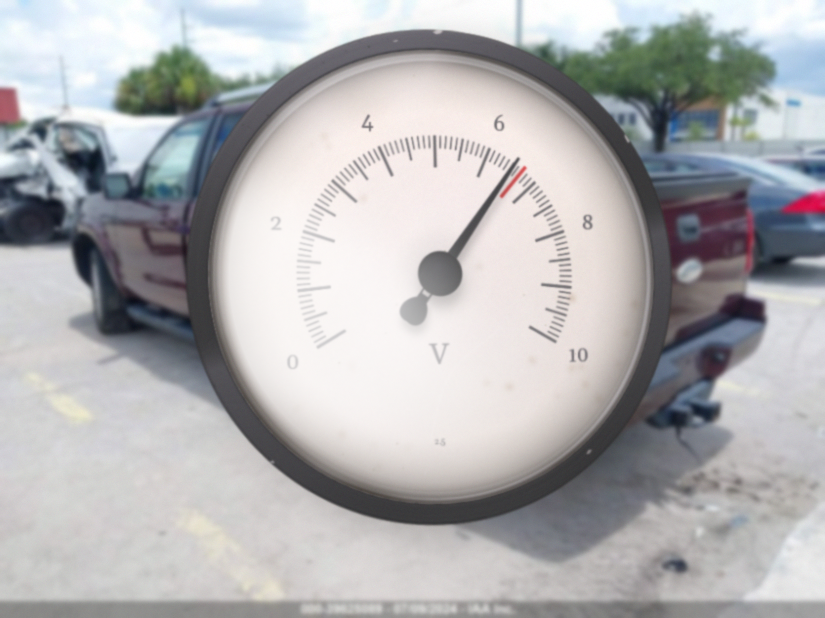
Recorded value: **6.5** V
